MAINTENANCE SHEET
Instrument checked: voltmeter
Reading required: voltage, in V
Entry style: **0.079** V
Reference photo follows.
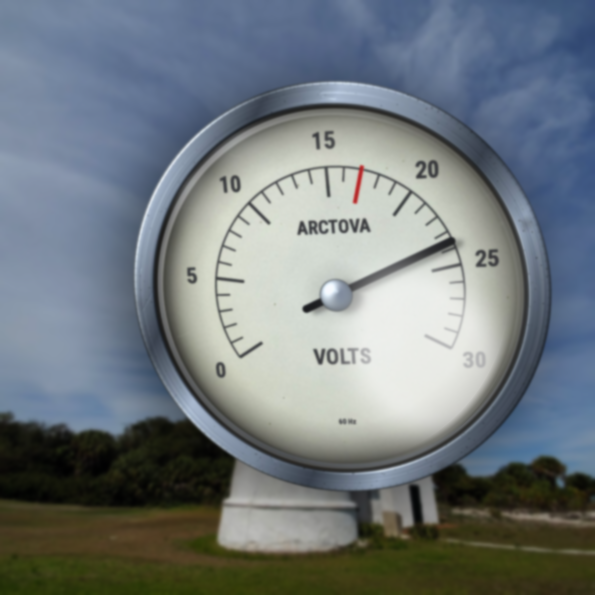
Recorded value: **23.5** V
